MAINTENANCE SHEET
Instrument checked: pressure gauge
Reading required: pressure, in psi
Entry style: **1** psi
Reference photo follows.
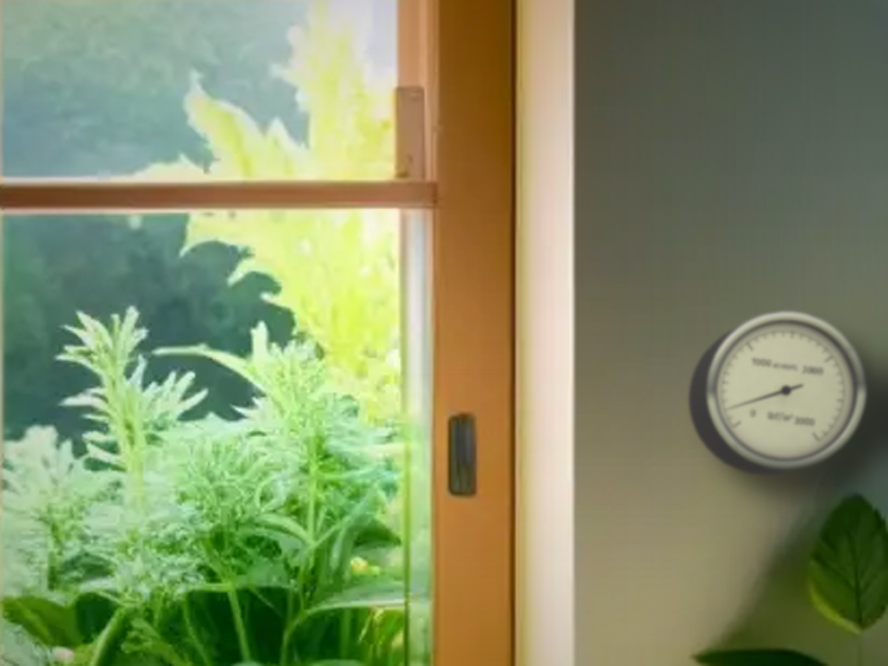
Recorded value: **200** psi
